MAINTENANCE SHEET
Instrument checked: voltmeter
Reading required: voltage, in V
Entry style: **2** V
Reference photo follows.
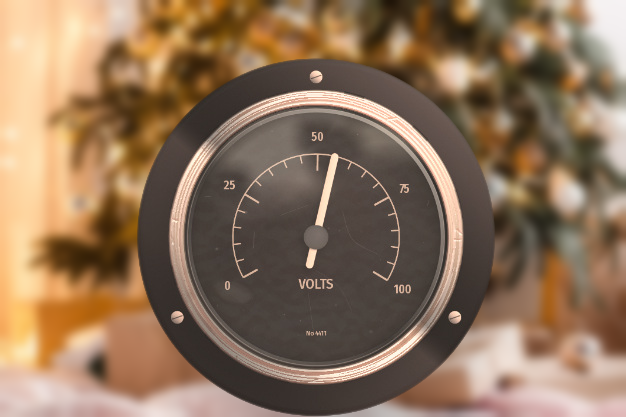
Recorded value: **55** V
